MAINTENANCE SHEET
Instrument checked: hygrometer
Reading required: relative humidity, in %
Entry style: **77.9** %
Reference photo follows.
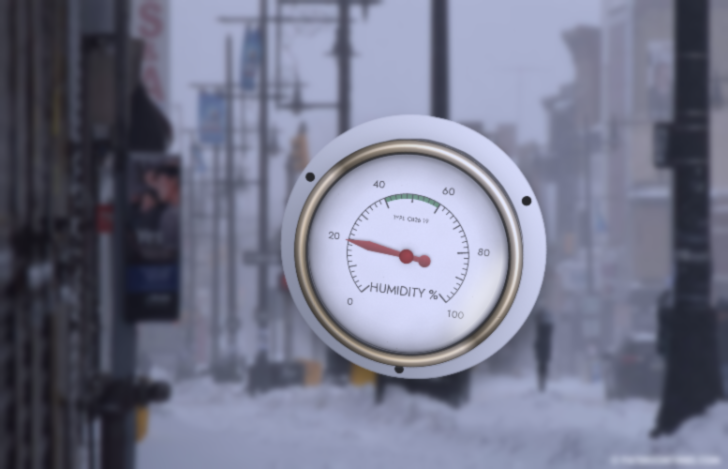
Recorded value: **20** %
